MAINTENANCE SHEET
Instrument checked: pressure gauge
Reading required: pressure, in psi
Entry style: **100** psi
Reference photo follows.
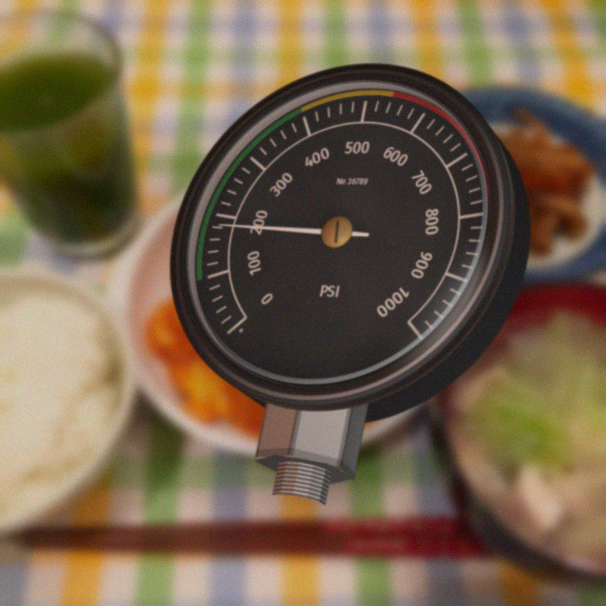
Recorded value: **180** psi
